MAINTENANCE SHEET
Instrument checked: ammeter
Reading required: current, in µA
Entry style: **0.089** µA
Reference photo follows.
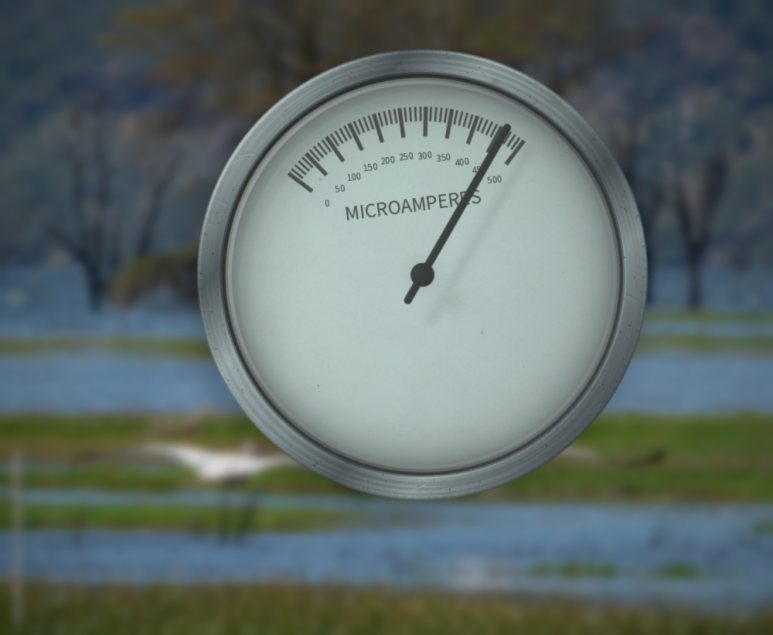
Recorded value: **460** µA
